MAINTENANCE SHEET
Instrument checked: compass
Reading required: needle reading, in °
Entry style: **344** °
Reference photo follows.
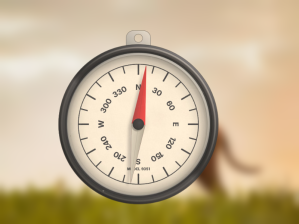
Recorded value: **7.5** °
